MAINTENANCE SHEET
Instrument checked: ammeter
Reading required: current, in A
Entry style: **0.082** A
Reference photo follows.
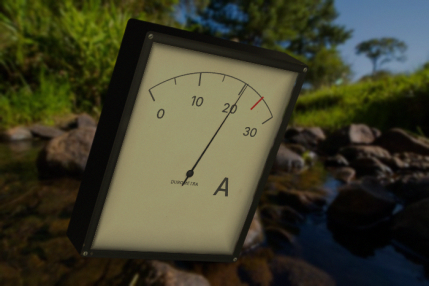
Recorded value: **20** A
